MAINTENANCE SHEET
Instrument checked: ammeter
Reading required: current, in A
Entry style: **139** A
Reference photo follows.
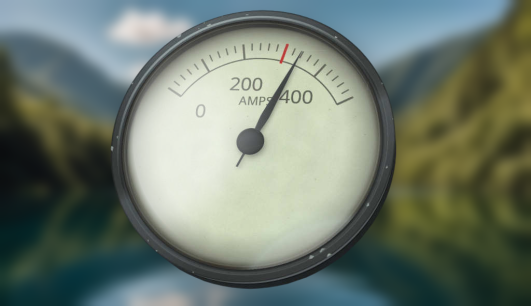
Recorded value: **340** A
